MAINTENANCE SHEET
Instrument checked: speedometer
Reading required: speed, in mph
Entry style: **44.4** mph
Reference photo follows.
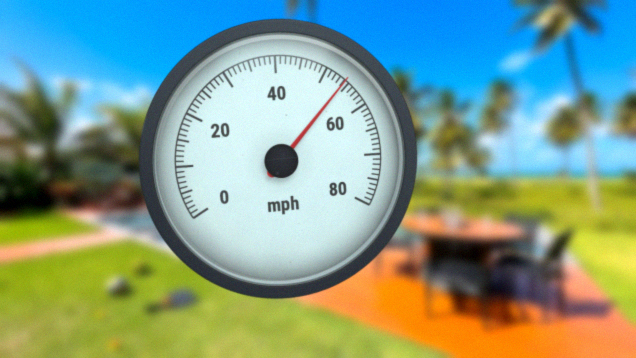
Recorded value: **54** mph
